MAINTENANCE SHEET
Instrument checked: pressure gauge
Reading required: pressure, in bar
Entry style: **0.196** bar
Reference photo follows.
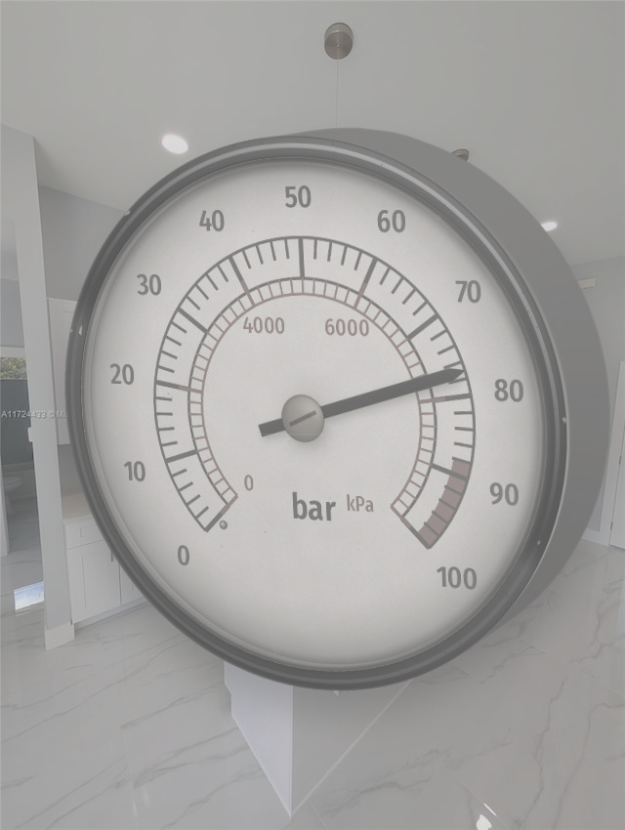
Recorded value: **77** bar
